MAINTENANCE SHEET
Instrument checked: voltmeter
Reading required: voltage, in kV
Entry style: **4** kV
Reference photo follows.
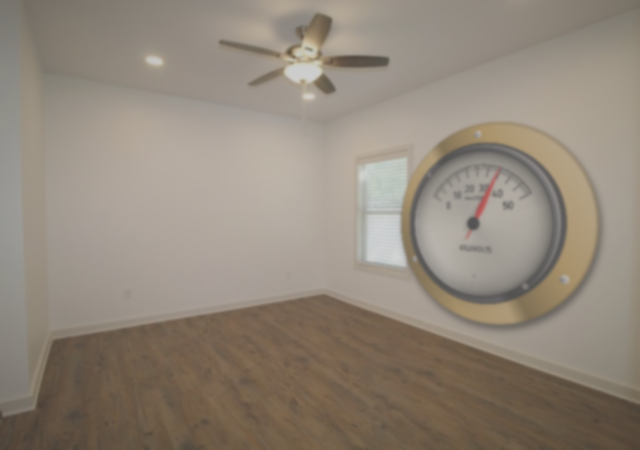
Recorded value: **35** kV
